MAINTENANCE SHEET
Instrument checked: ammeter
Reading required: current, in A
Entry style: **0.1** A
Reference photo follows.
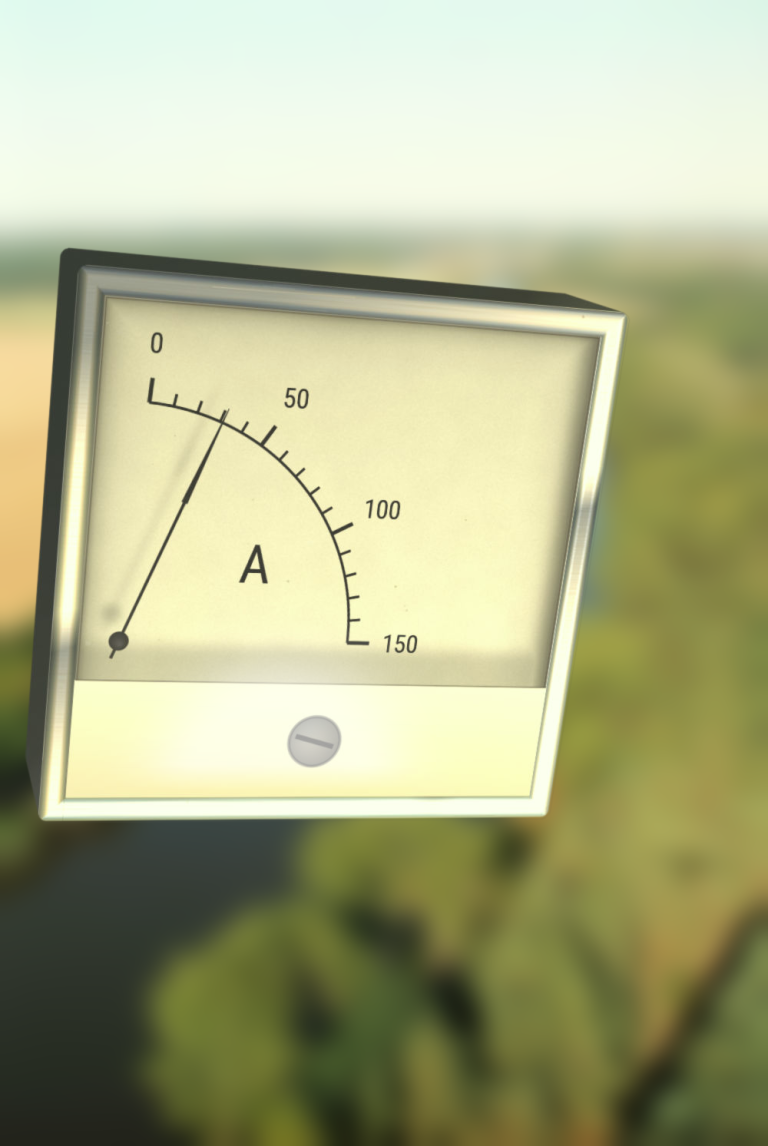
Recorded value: **30** A
